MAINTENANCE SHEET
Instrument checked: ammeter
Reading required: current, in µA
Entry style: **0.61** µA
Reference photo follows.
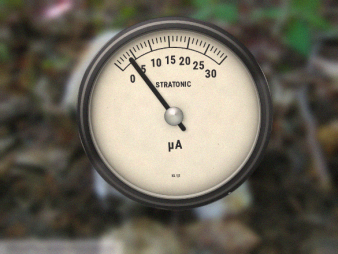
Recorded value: **4** µA
